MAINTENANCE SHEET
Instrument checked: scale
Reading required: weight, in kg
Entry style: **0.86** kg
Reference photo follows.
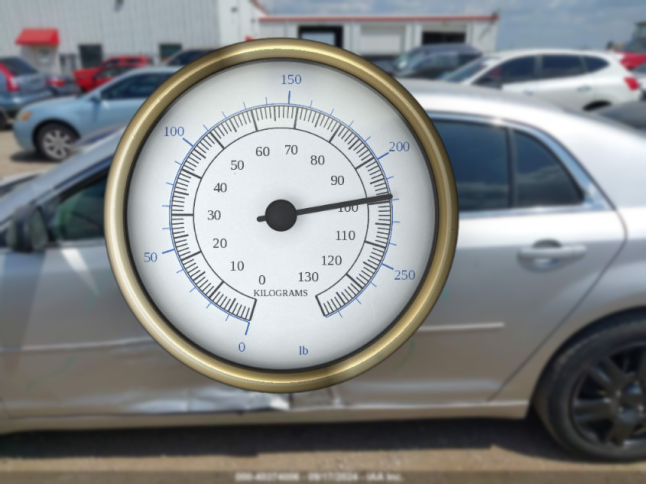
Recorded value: **99** kg
